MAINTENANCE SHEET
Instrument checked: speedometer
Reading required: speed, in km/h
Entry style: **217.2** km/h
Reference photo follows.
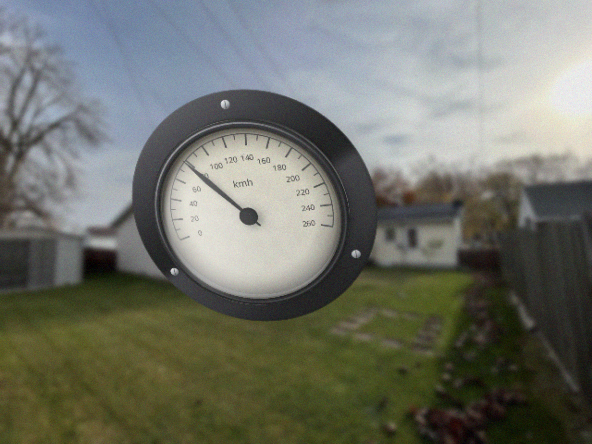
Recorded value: **80** km/h
